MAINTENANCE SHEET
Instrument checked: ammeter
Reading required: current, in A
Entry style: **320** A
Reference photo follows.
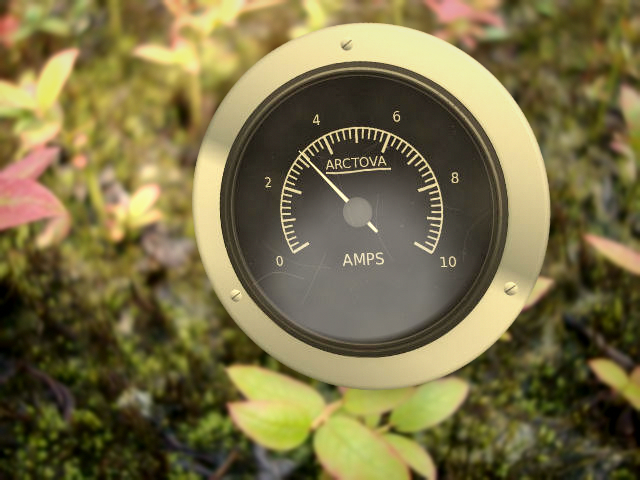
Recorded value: **3.2** A
